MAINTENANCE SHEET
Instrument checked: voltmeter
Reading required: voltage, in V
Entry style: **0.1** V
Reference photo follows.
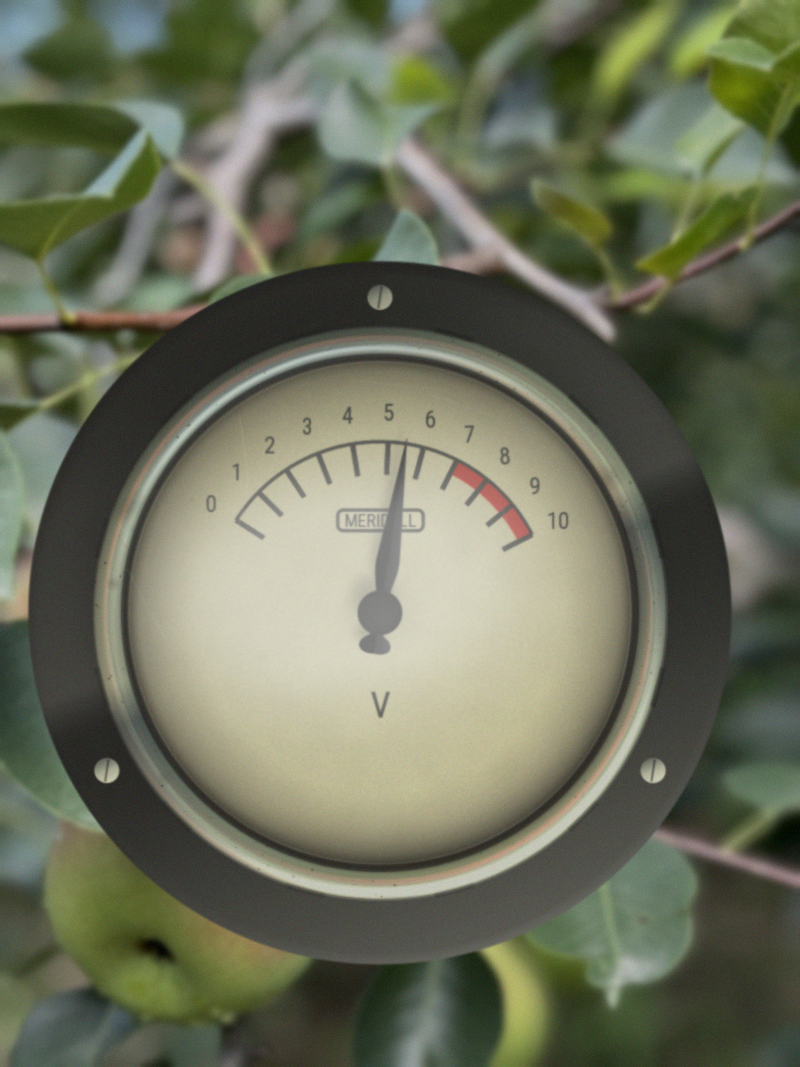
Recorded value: **5.5** V
